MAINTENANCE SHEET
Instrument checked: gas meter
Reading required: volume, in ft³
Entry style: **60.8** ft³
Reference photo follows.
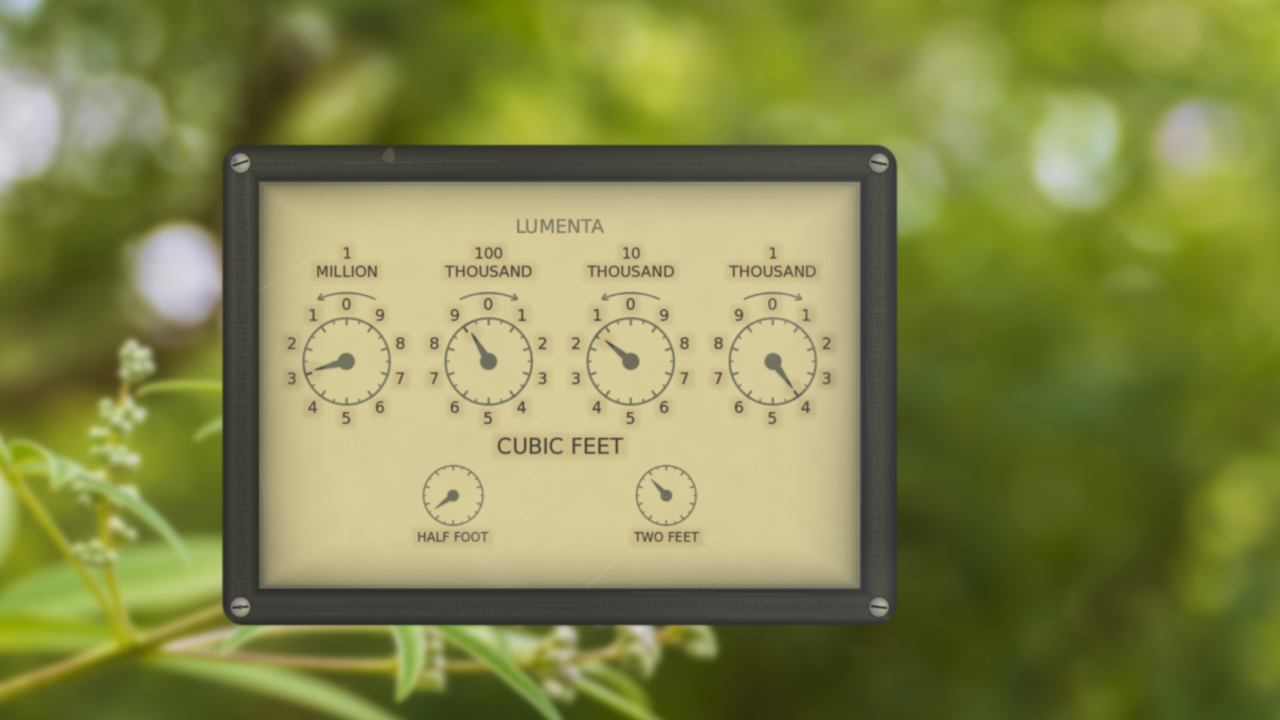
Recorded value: **291400** ft³
